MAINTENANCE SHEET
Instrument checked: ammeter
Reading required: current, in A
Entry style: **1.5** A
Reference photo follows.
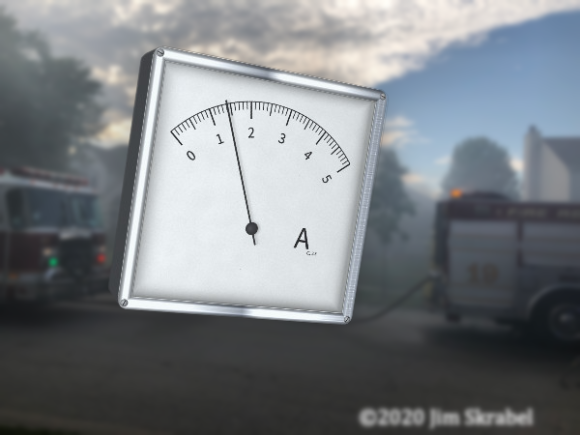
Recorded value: **1.4** A
